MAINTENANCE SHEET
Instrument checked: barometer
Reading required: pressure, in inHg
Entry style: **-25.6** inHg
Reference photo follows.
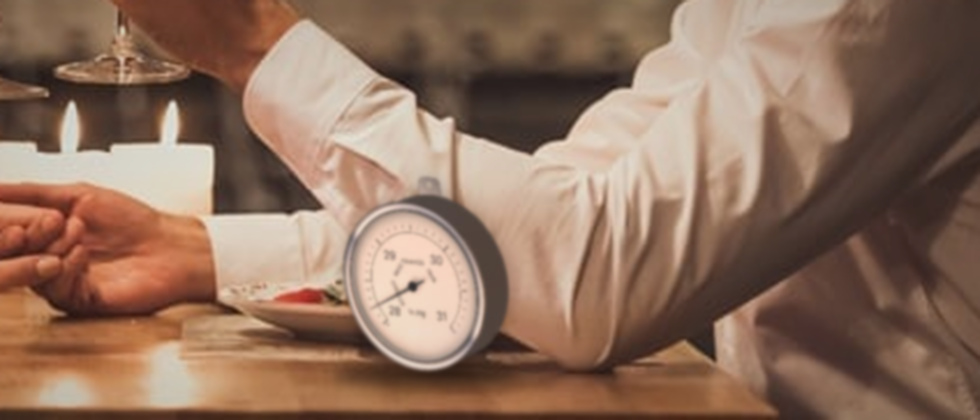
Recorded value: **28.2** inHg
